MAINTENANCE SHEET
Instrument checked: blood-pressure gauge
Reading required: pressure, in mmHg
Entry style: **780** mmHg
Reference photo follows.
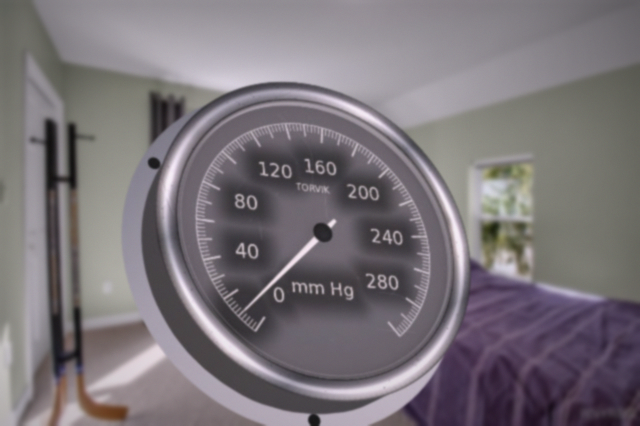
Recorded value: **10** mmHg
